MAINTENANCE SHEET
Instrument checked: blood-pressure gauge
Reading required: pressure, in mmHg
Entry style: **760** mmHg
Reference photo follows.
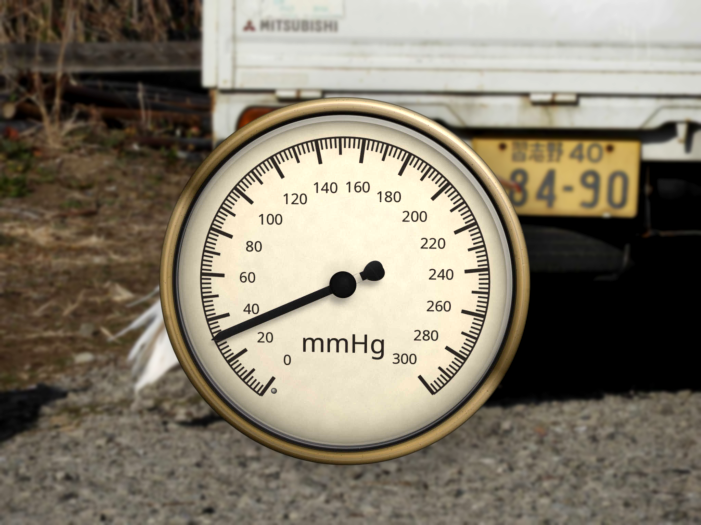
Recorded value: **32** mmHg
